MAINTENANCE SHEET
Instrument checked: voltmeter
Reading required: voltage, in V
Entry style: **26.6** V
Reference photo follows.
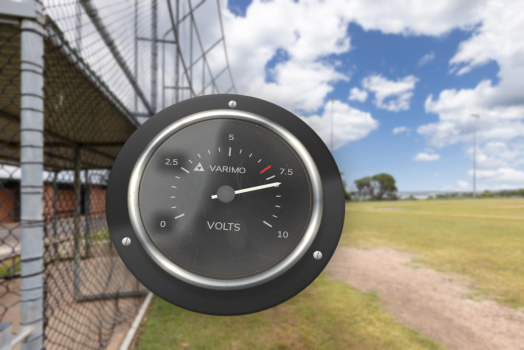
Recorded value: **8** V
